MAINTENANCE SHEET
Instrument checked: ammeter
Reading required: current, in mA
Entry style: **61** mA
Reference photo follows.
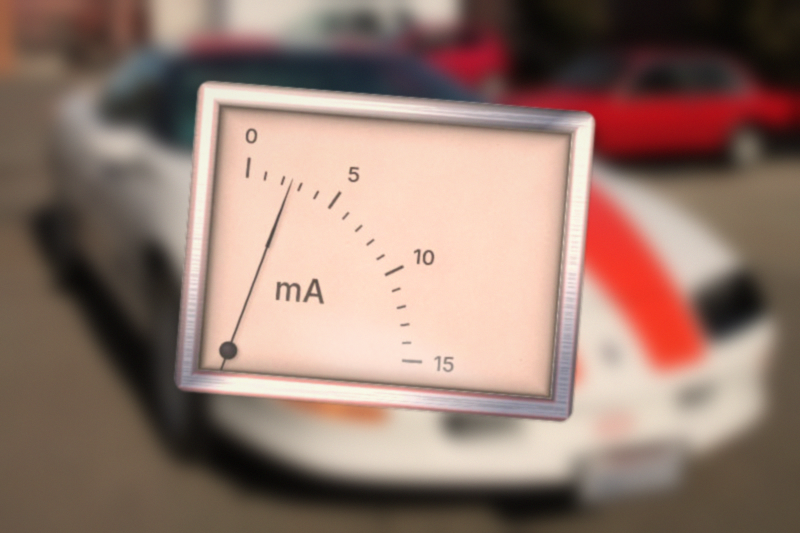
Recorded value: **2.5** mA
